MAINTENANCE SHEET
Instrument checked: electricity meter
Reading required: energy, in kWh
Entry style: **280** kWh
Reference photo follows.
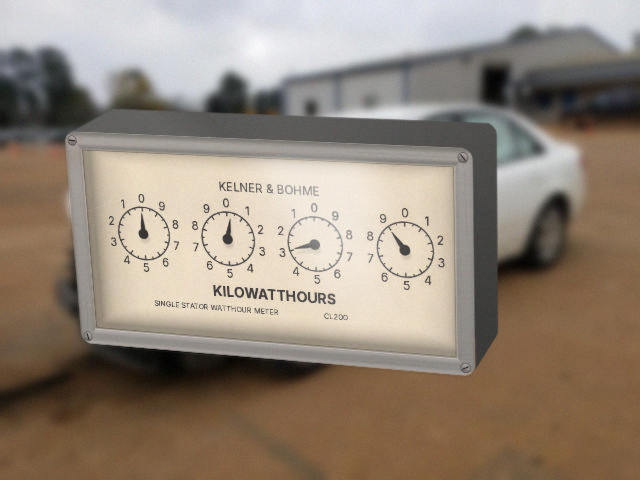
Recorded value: **29** kWh
